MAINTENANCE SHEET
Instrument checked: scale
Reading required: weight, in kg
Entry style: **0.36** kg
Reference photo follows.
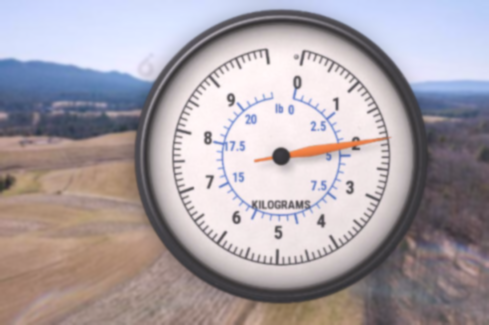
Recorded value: **2** kg
